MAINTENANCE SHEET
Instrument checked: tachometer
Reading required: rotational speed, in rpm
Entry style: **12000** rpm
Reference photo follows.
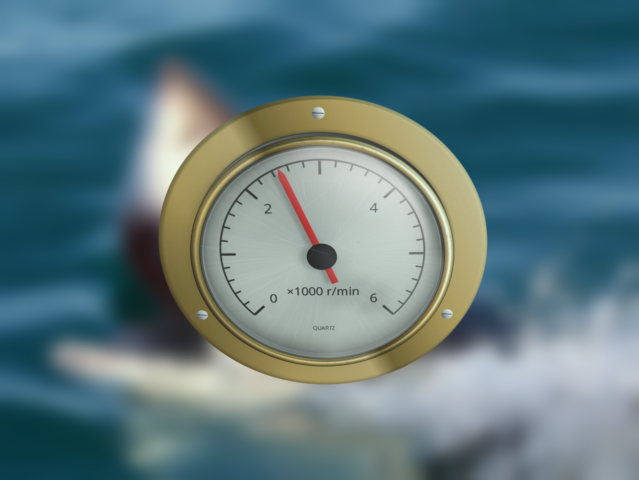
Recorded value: **2500** rpm
